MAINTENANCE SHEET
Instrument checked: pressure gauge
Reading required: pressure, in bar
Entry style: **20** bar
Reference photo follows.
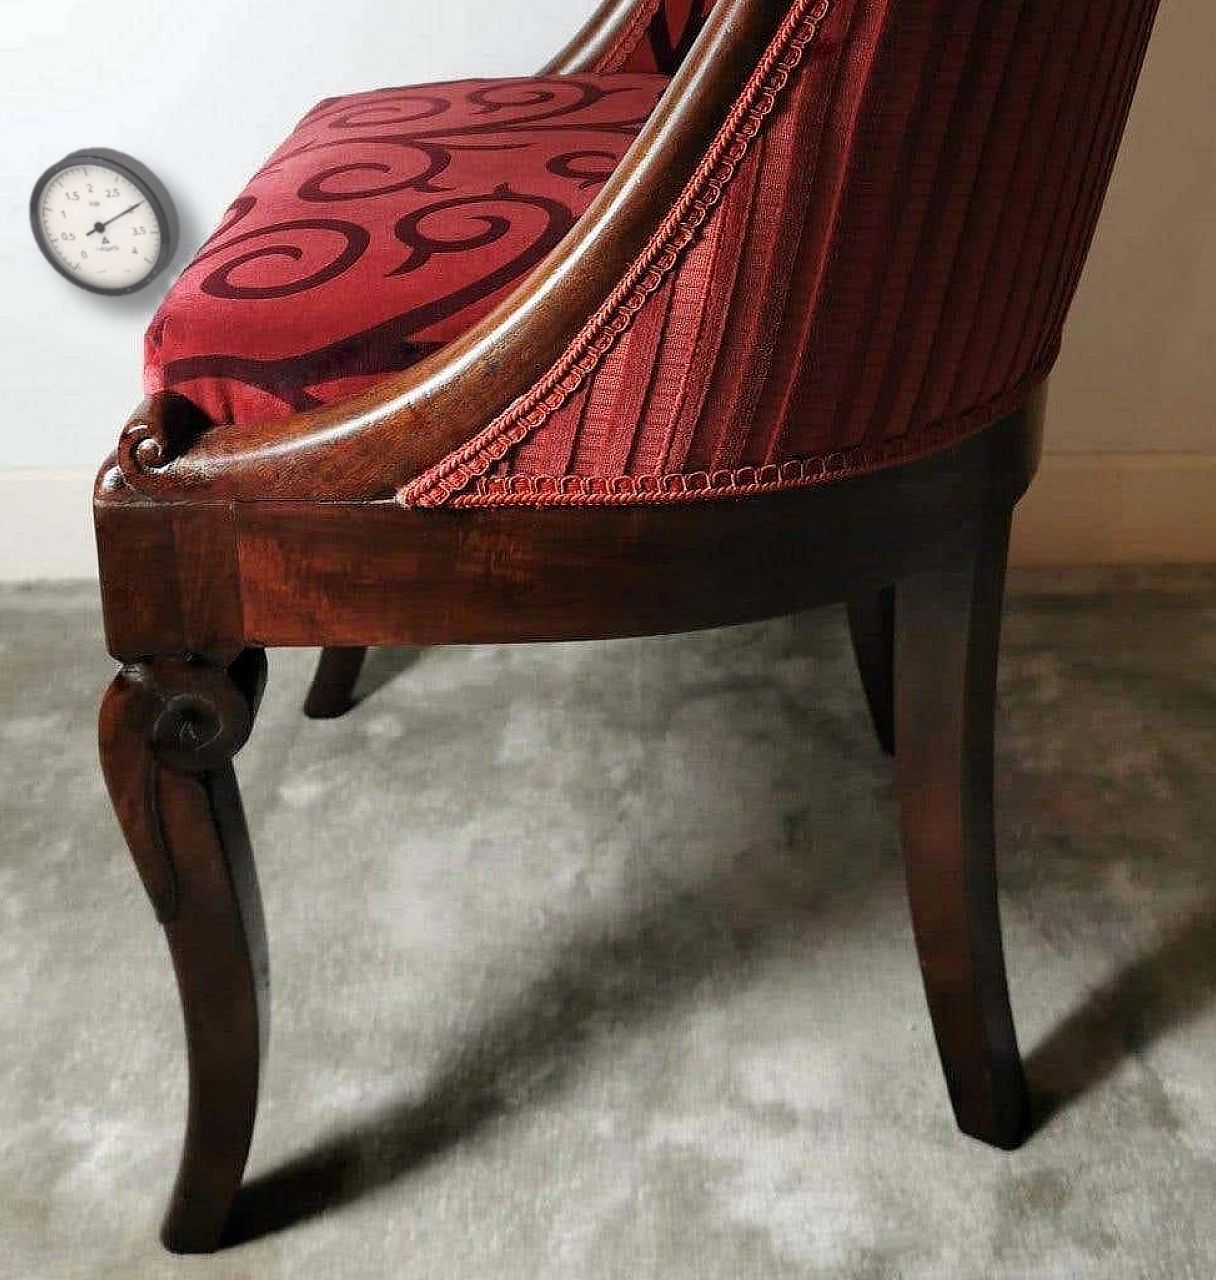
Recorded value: **3** bar
